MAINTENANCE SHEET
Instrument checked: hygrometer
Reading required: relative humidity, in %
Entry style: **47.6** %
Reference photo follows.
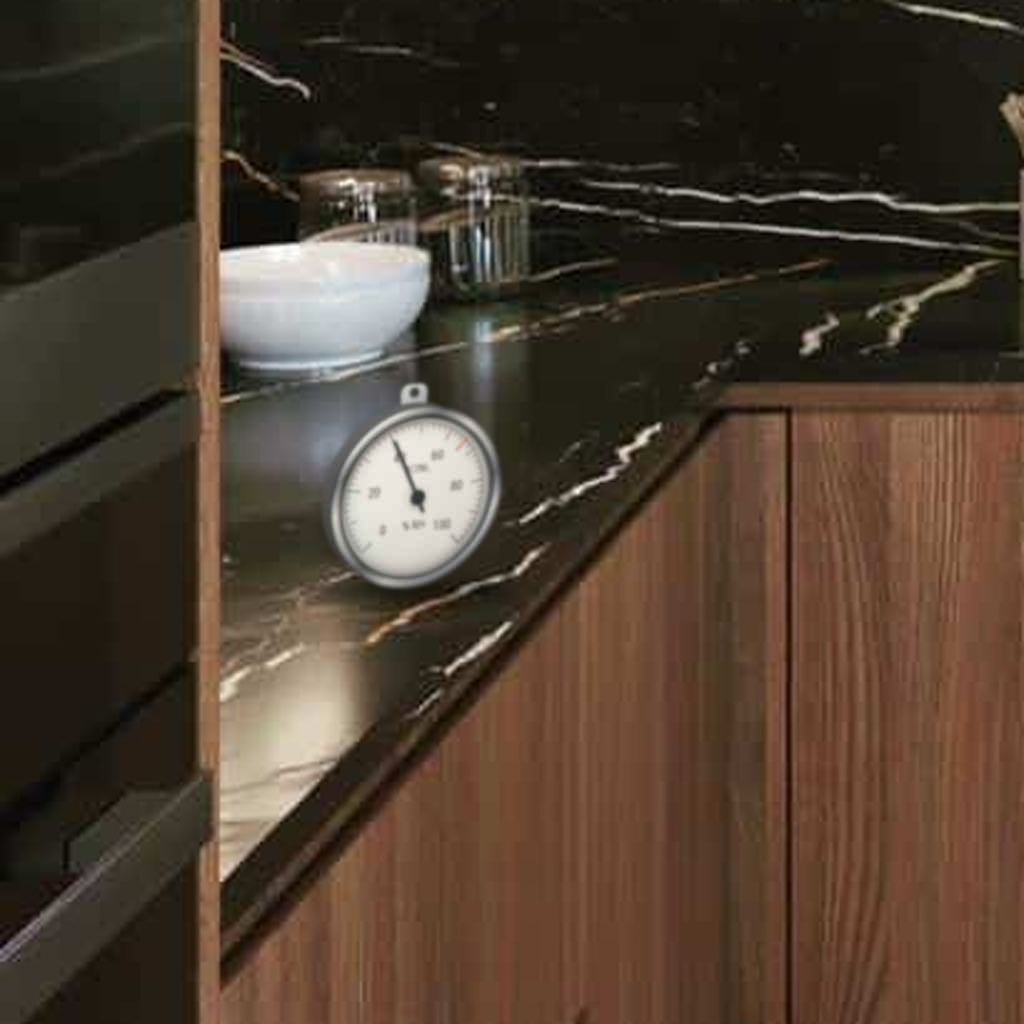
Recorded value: **40** %
